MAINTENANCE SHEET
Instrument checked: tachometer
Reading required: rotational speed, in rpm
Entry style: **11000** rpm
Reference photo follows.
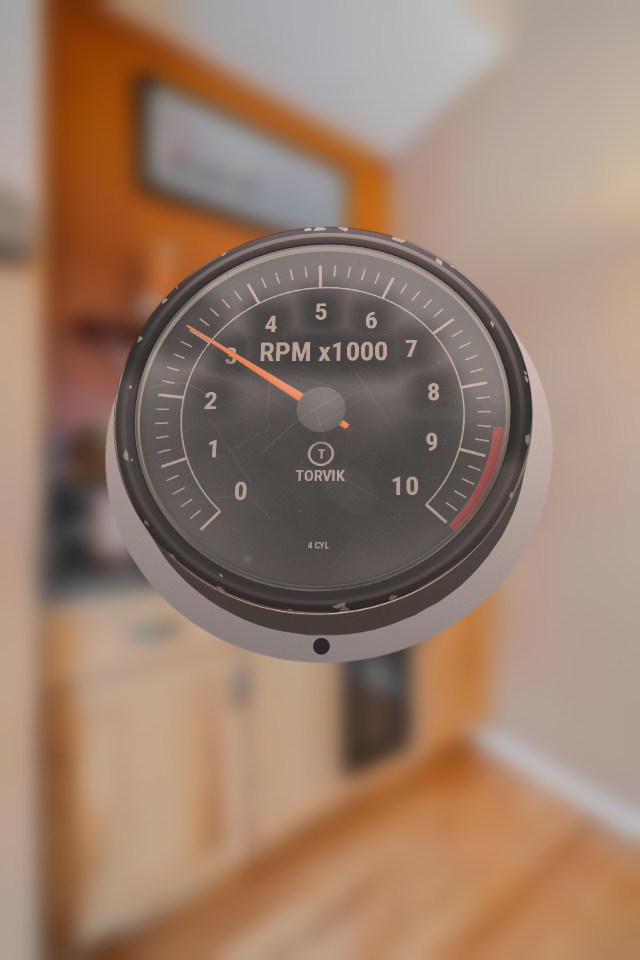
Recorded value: **3000** rpm
